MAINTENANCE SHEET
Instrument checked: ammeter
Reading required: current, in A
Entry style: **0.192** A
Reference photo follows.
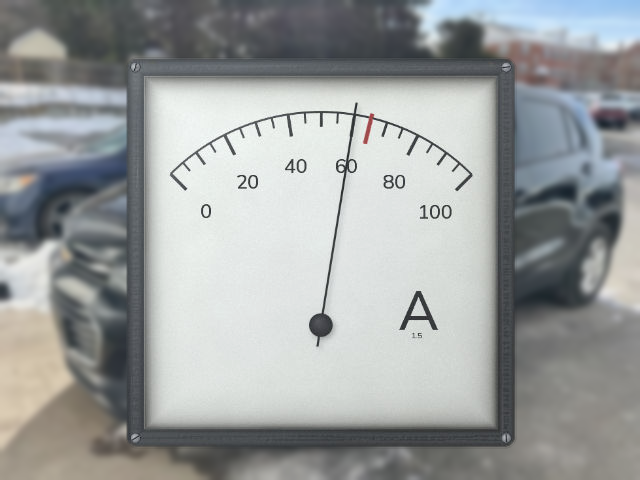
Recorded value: **60** A
